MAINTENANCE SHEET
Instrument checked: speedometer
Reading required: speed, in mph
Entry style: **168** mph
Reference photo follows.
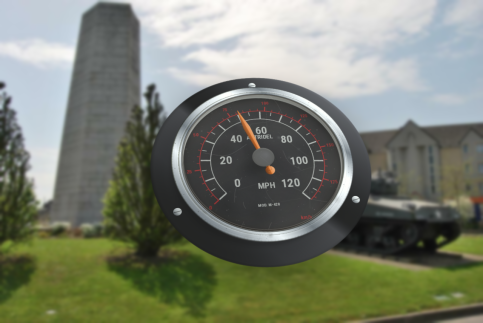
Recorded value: **50** mph
